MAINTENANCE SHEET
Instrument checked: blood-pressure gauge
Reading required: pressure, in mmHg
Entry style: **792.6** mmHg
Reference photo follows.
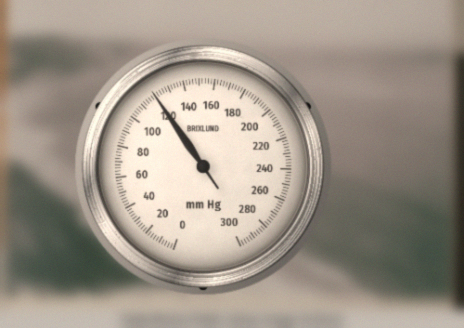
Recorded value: **120** mmHg
